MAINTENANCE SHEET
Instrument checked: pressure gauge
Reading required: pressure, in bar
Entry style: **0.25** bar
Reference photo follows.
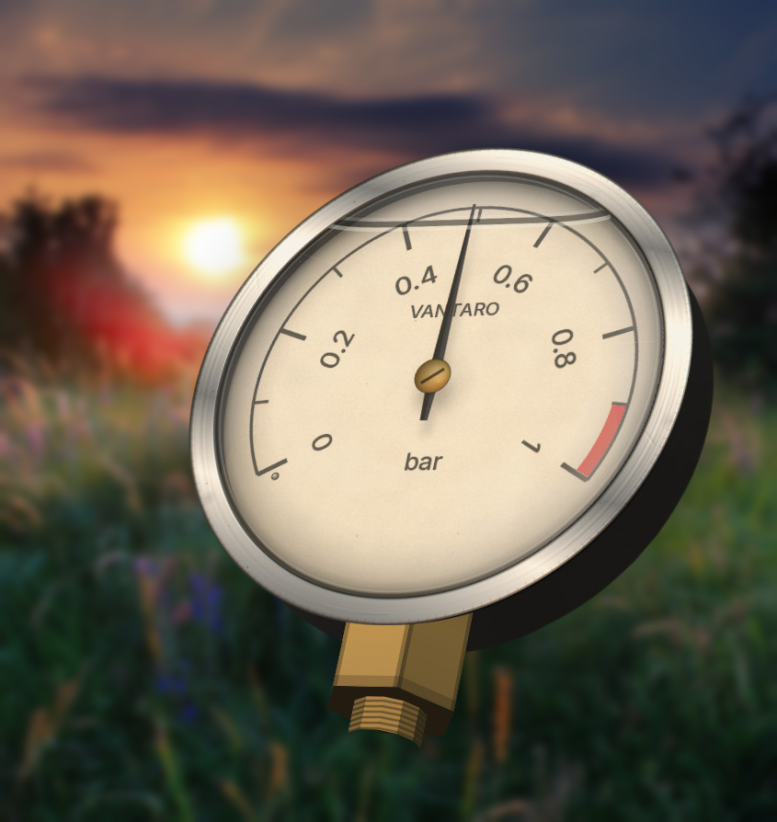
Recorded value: **0.5** bar
